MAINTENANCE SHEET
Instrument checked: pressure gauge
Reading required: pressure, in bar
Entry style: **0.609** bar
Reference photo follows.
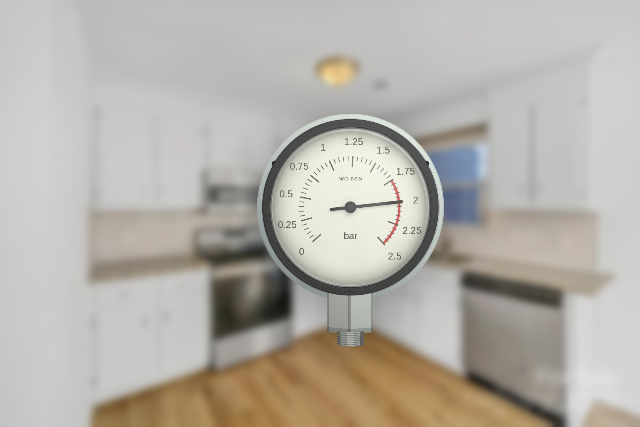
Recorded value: **2** bar
